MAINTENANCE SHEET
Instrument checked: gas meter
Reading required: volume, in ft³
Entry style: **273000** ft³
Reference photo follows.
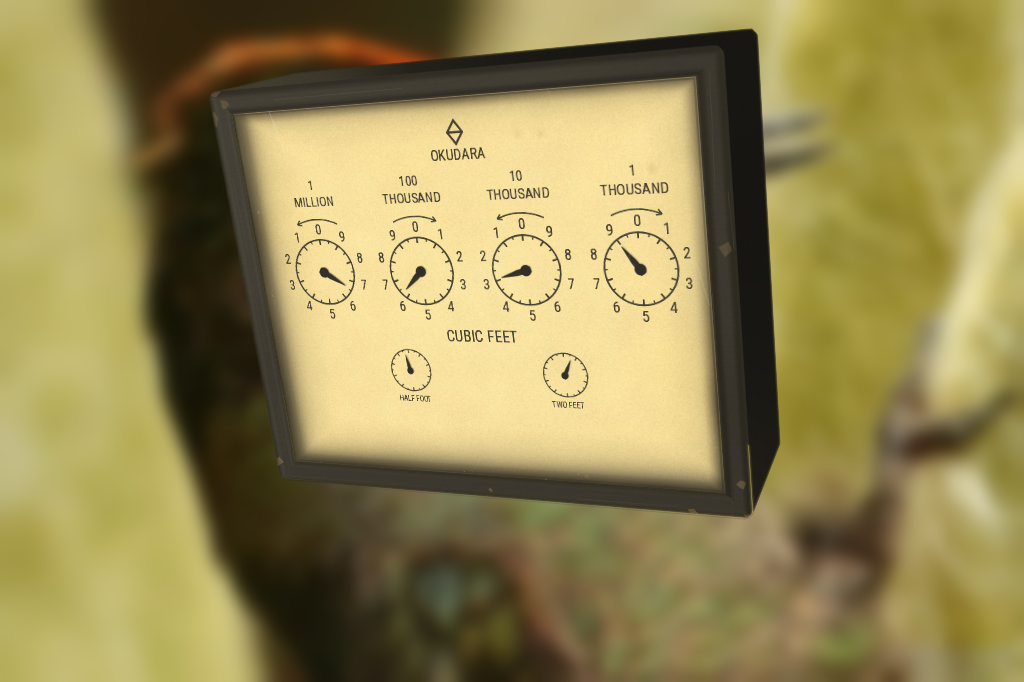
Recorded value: **662900** ft³
